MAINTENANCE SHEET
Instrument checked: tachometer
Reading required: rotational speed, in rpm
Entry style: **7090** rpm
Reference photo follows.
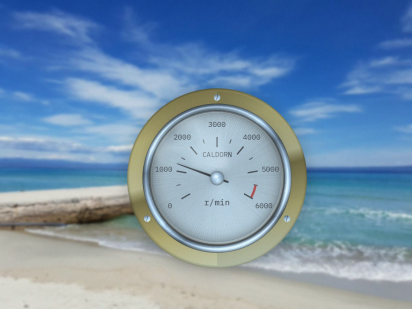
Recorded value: **1250** rpm
